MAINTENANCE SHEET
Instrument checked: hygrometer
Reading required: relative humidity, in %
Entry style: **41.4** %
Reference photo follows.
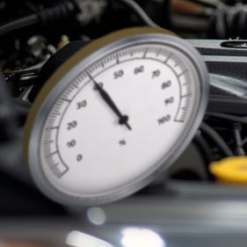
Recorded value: **40** %
